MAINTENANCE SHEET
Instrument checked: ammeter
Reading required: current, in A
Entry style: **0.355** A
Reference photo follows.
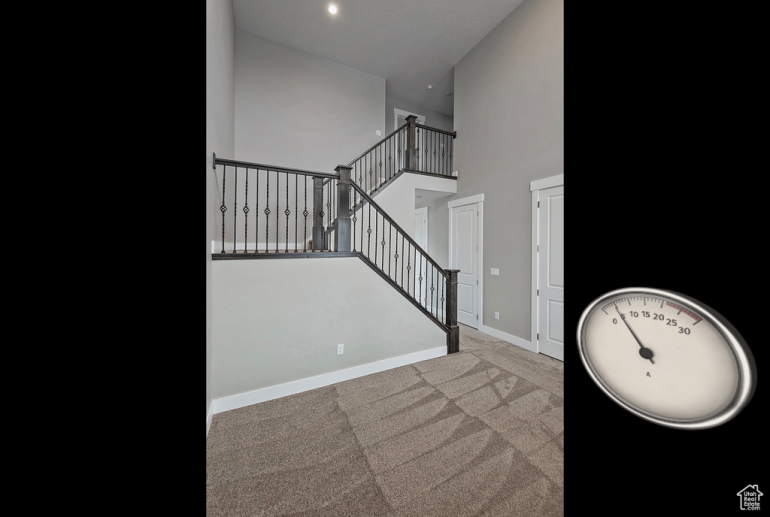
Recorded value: **5** A
